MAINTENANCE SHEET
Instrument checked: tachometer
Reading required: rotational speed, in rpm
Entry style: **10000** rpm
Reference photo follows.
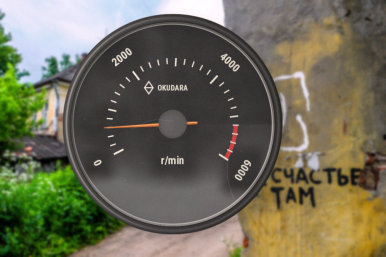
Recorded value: **600** rpm
